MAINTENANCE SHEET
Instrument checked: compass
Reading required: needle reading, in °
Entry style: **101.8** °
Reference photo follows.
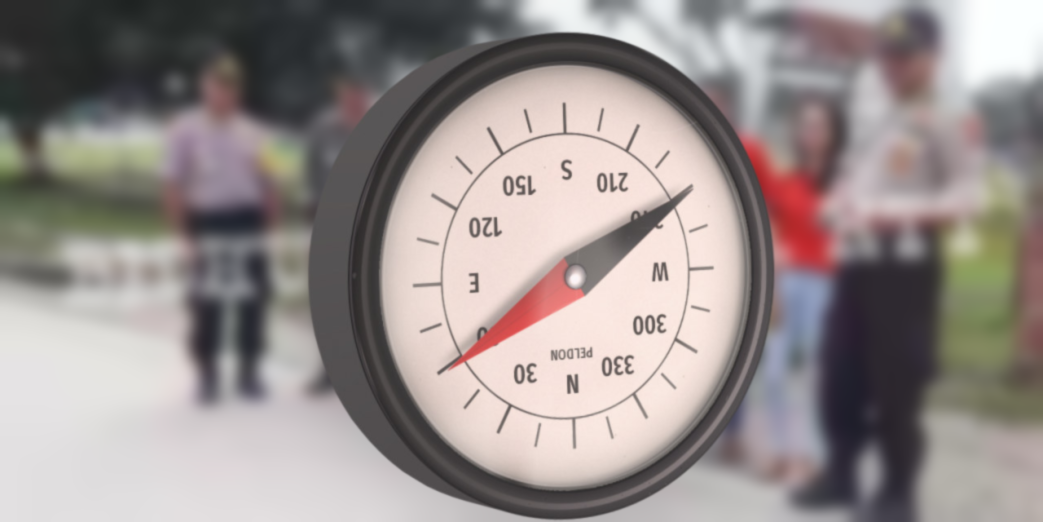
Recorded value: **60** °
